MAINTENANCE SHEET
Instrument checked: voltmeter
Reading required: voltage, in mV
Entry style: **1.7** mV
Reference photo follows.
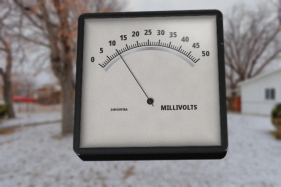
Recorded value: **10** mV
